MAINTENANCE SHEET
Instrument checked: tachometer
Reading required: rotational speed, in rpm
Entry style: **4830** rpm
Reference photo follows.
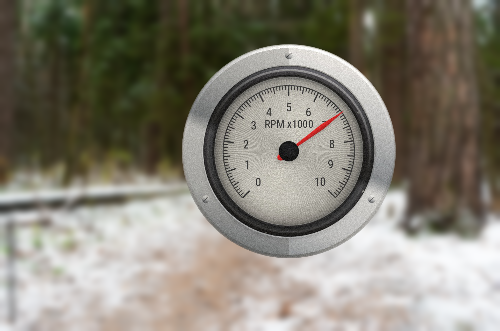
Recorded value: **7000** rpm
